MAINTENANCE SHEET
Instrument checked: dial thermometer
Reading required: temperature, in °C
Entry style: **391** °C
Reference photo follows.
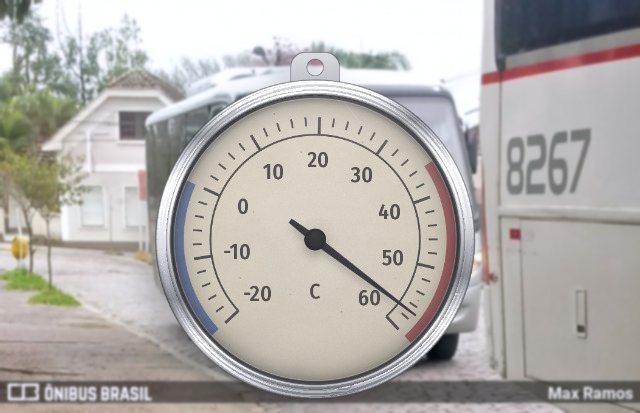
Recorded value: **57** °C
